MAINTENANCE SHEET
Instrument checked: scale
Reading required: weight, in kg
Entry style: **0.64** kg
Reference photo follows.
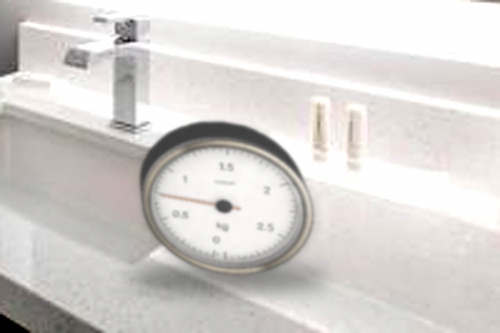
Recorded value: **0.75** kg
